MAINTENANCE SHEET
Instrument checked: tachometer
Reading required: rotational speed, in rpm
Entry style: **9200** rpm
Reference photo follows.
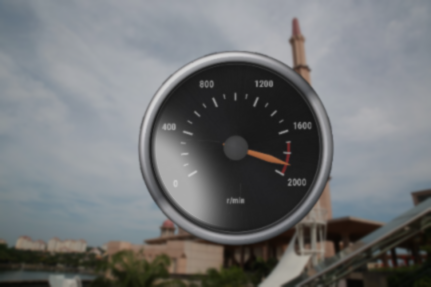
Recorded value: **1900** rpm
